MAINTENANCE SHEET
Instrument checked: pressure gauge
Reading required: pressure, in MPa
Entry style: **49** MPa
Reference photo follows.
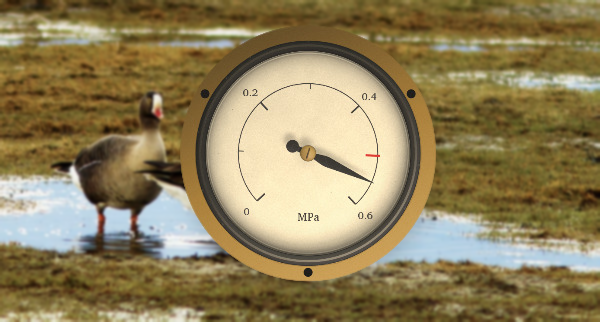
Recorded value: **0.55** MPa
